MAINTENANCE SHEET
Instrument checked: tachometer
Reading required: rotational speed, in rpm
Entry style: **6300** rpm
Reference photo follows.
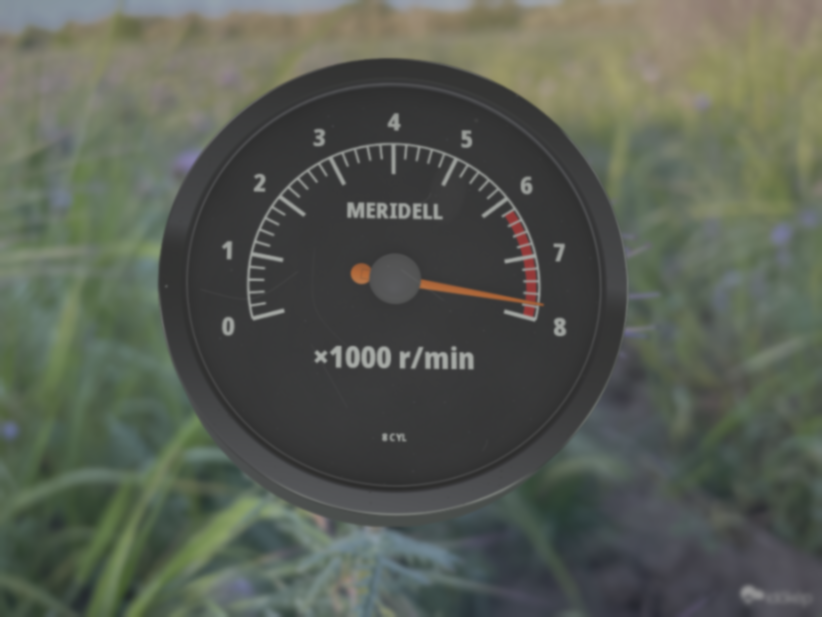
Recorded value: **7800** rpm
